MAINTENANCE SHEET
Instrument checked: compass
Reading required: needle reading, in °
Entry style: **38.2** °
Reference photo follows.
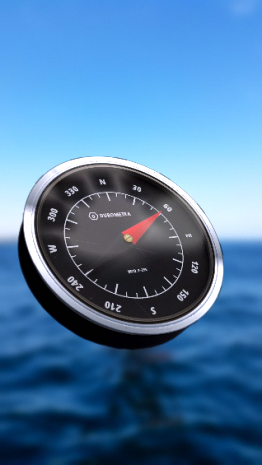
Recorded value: **60** °
